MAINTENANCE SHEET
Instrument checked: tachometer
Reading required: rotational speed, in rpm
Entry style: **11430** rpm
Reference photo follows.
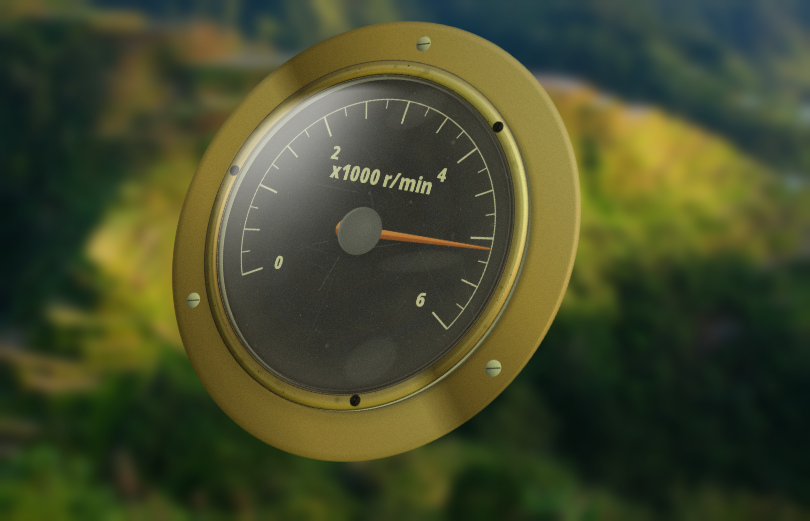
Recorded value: **5125** rpm
